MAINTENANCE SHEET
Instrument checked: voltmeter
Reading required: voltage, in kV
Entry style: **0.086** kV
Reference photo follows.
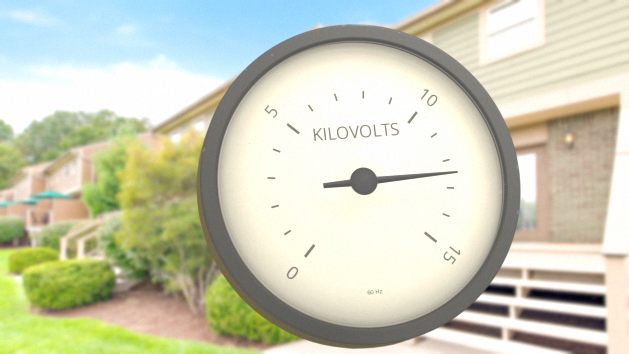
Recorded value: **12.5** kV
